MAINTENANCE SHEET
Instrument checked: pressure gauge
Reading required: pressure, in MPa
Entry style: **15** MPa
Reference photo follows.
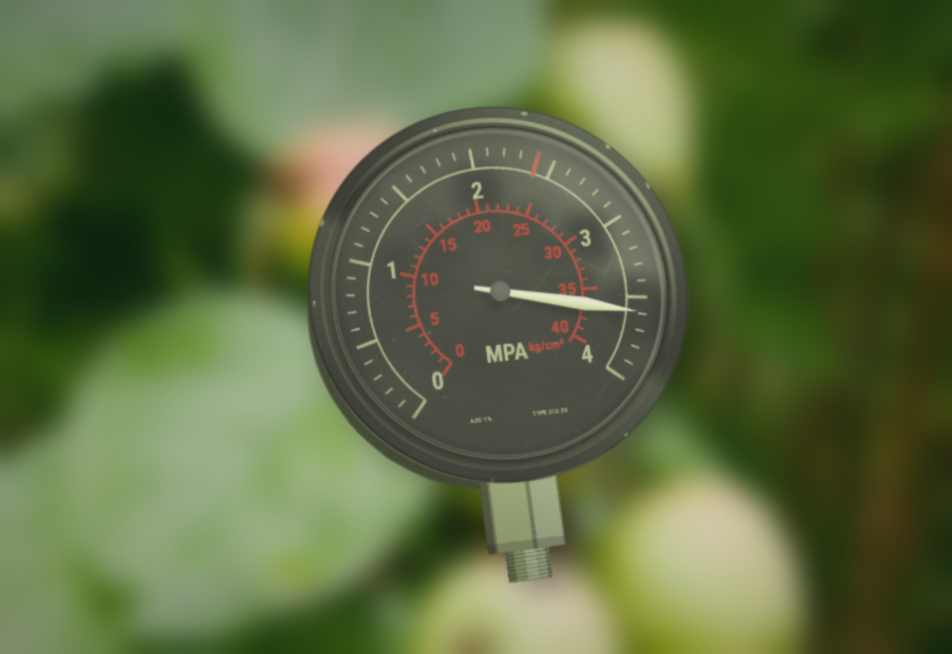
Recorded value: **3.6** MPa
